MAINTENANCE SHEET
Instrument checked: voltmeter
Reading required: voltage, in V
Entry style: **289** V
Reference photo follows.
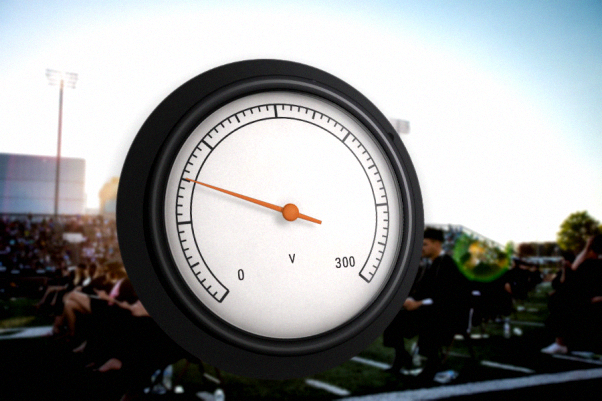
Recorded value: **75** V
